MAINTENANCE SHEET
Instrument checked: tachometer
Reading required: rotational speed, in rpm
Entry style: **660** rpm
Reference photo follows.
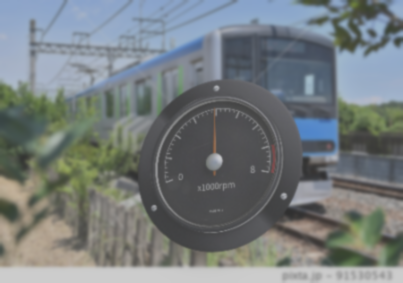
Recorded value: **4000** rpm
